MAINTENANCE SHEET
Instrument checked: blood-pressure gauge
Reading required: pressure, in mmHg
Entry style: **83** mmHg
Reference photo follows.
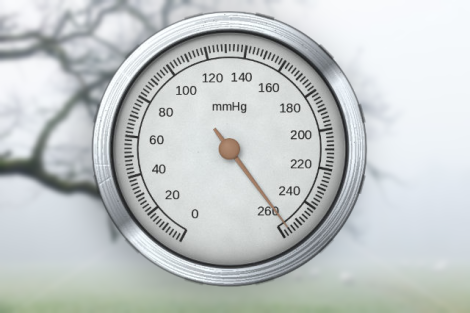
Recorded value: **256** mmHg
